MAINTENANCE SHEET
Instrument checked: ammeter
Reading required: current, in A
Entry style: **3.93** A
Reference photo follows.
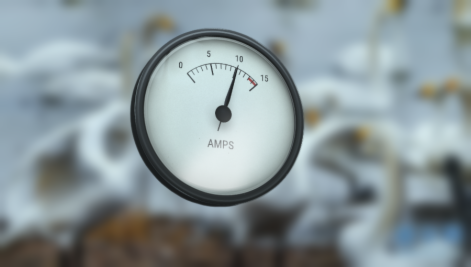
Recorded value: **10** A
